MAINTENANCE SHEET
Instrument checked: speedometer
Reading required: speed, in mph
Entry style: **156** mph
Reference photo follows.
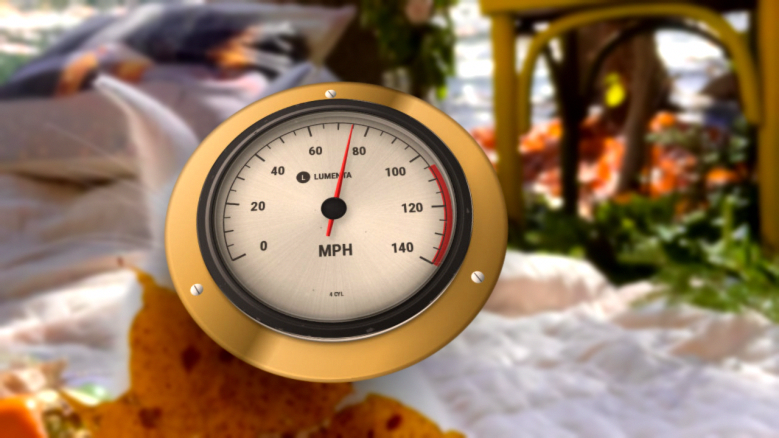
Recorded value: **75** mph
